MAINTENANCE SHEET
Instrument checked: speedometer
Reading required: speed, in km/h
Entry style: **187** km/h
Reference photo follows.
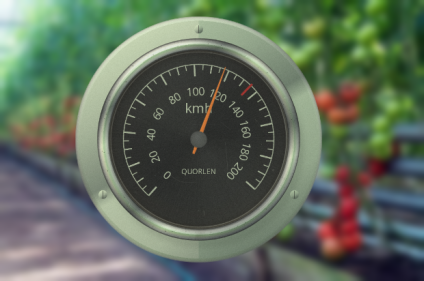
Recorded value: **117.5** km/h
